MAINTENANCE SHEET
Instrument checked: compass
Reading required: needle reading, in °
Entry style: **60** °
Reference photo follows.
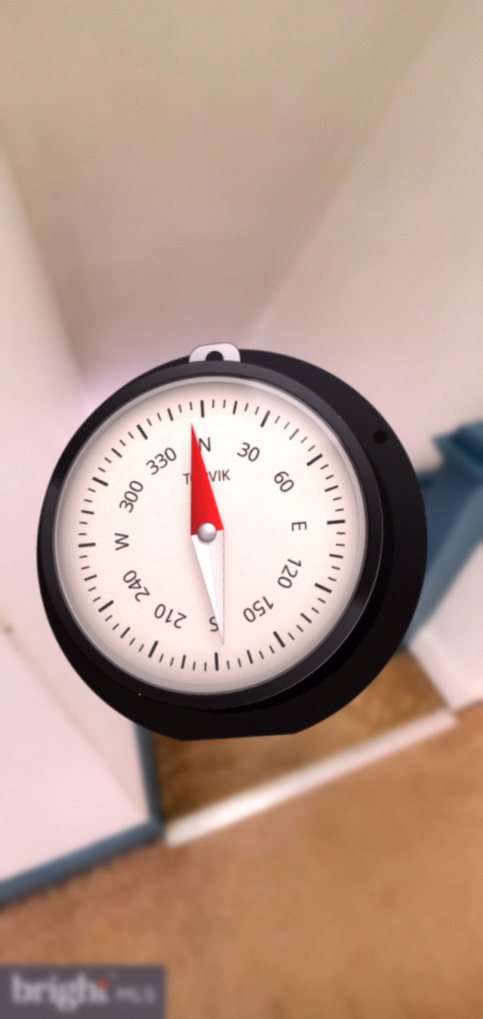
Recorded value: **355** °
